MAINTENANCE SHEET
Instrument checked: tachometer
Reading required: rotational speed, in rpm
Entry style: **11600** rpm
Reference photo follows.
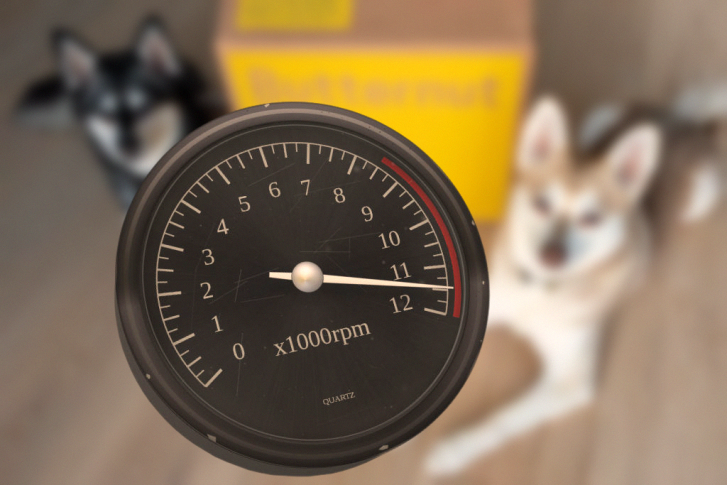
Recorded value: **11500** rpm
